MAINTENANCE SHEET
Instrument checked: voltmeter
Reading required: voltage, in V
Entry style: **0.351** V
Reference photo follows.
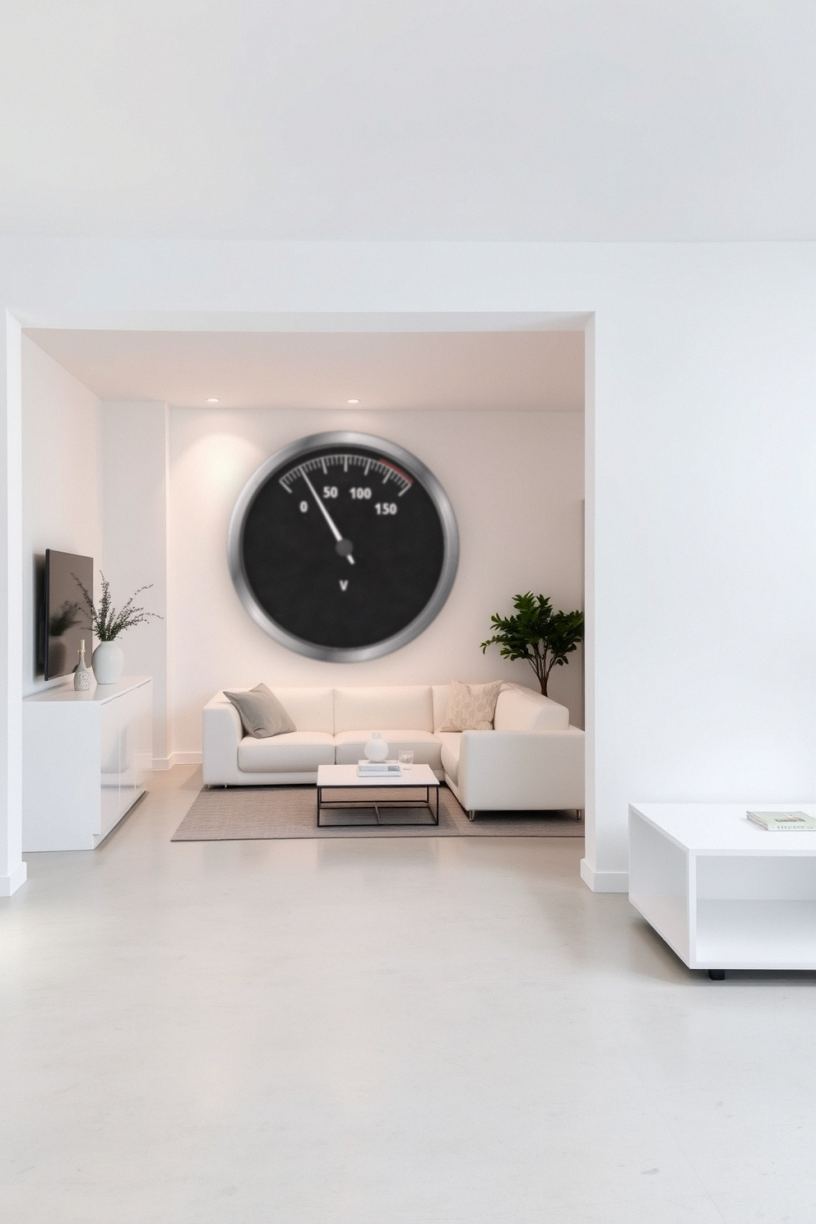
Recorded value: **25** V
